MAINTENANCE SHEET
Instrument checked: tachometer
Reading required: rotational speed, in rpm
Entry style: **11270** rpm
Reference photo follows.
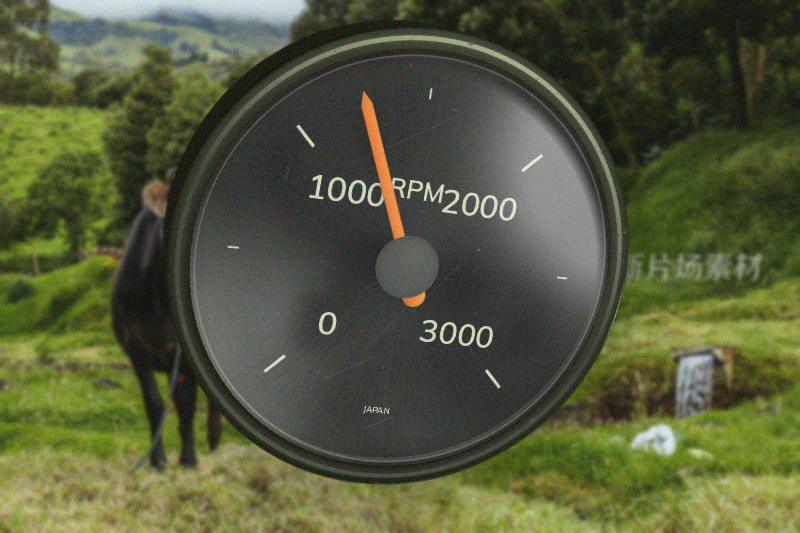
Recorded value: **1250** rpm
